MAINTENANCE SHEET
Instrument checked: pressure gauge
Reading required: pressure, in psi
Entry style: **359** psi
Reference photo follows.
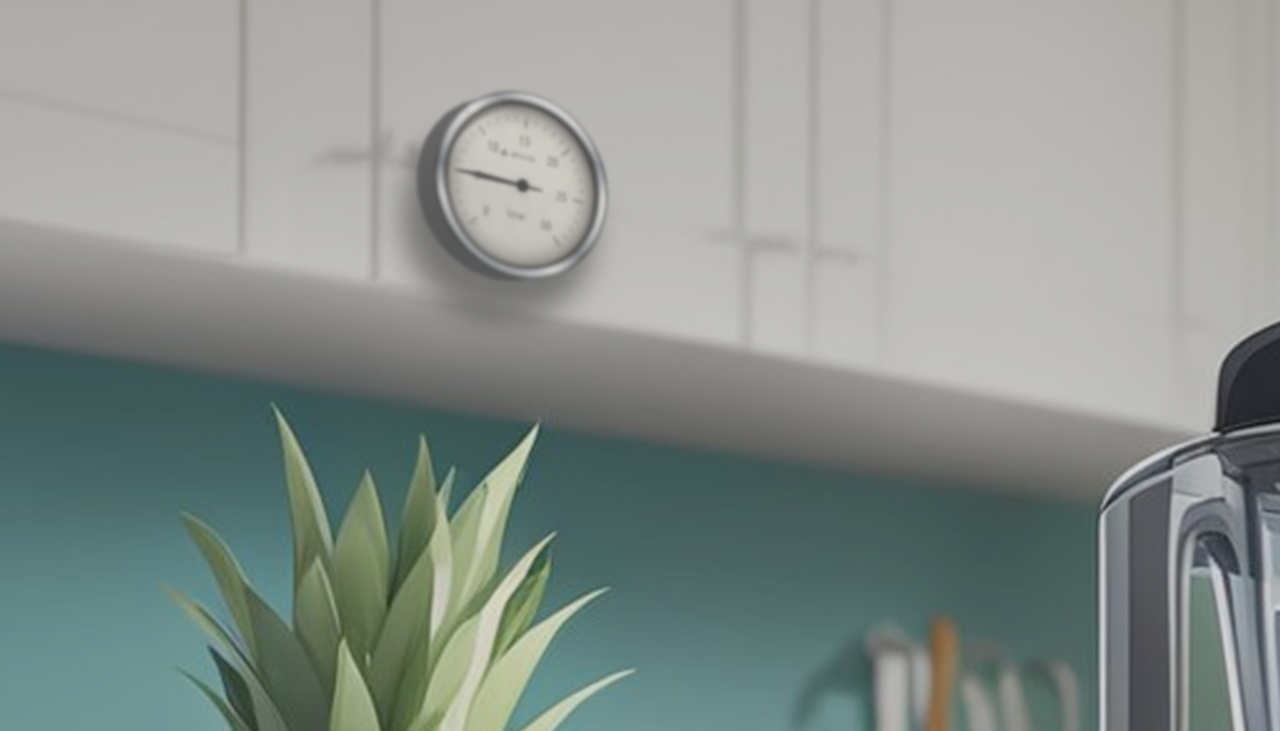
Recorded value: **5** psi
